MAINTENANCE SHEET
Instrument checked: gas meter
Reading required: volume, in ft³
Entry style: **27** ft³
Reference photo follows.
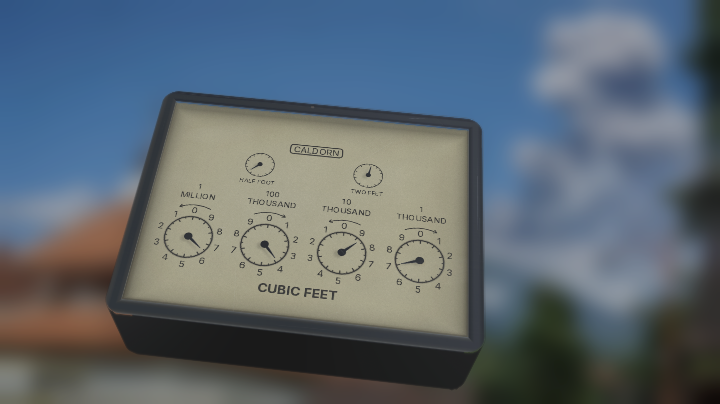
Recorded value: **638700** ft³
